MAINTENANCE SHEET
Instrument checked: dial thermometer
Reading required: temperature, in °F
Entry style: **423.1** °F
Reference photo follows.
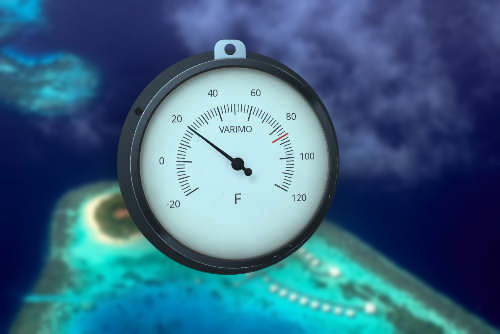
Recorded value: **20** °F
